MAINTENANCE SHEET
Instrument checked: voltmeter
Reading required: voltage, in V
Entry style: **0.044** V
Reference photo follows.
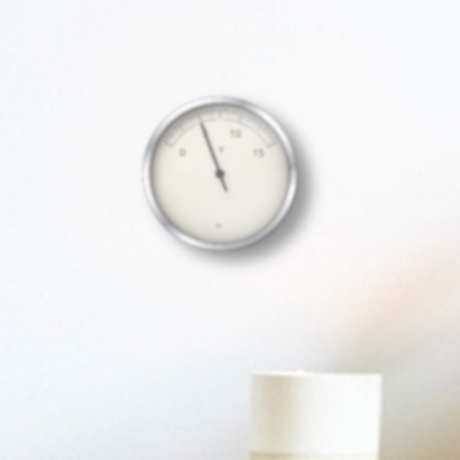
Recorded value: **5** V
